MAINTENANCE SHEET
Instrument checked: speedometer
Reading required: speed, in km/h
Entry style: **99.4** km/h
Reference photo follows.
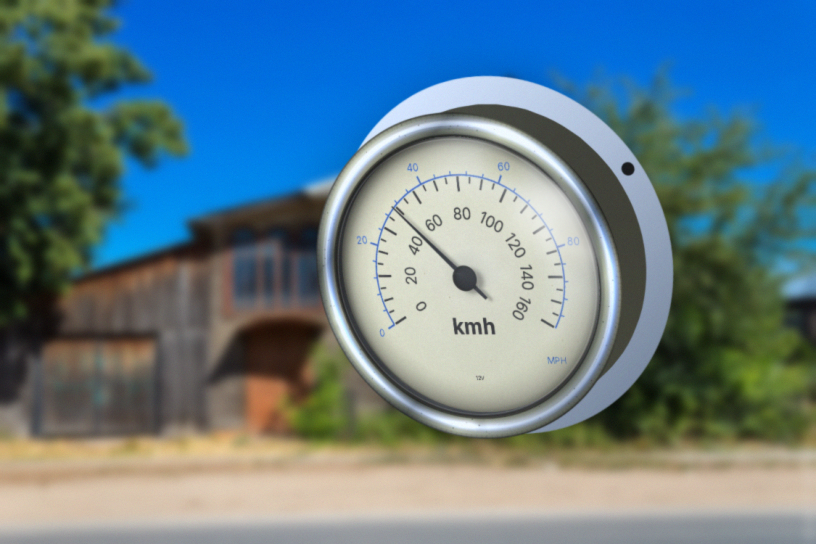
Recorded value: **50** km/h
